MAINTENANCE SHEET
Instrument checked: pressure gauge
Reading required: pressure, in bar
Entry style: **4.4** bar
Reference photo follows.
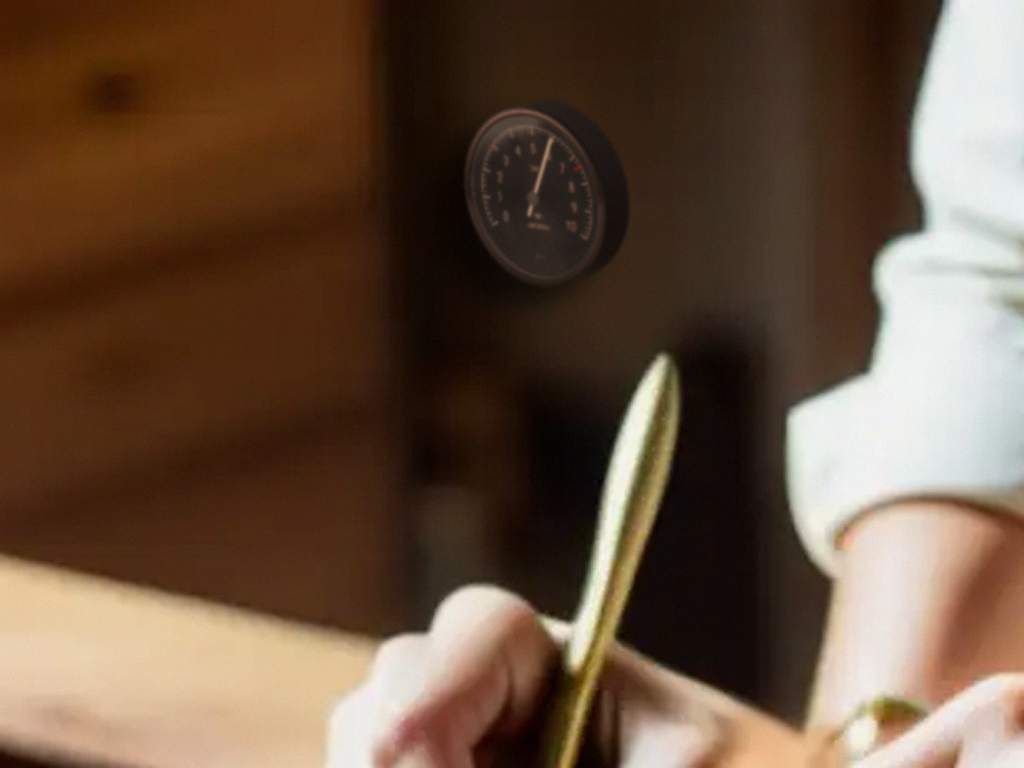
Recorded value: **6** bar
